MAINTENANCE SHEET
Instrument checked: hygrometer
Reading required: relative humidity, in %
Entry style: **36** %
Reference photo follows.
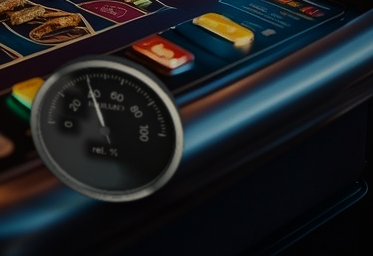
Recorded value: **40** %
